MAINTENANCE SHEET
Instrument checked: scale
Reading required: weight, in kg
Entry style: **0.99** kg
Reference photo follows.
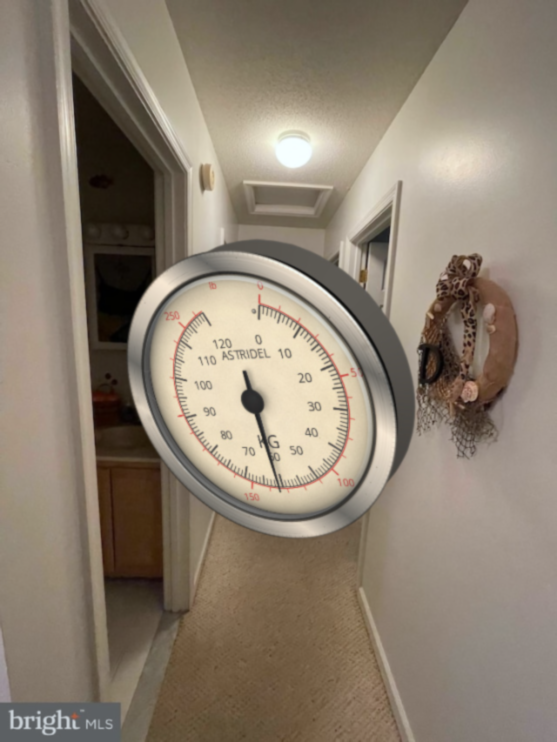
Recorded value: **60** kg
